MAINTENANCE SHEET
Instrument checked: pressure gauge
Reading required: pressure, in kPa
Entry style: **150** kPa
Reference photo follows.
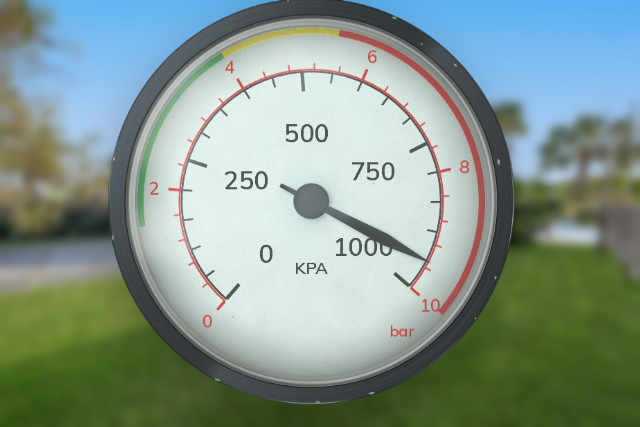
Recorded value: **950** kPa
